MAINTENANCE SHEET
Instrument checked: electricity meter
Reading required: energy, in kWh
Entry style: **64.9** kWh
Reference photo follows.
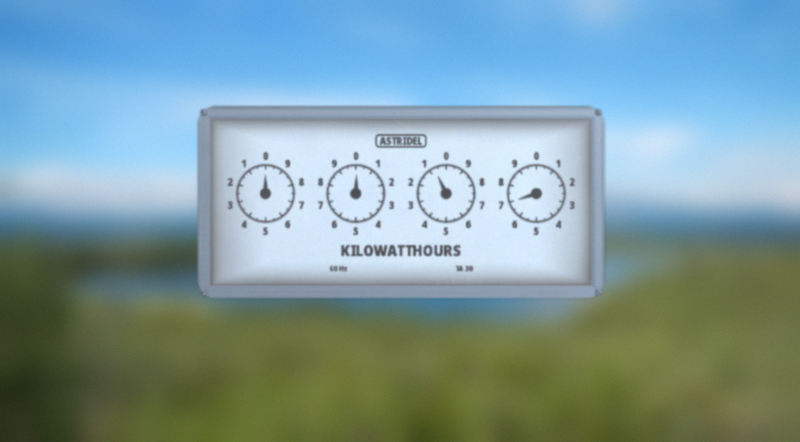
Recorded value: **7** kWh
